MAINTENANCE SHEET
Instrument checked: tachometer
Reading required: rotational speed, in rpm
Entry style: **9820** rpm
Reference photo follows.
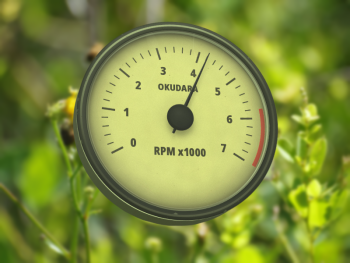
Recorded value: **4200** rpm
